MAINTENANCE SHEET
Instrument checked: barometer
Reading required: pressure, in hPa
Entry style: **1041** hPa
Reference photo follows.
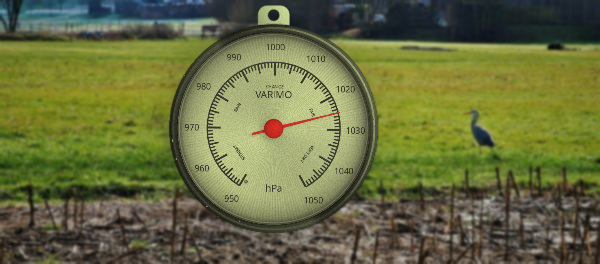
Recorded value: **1025** hPa
